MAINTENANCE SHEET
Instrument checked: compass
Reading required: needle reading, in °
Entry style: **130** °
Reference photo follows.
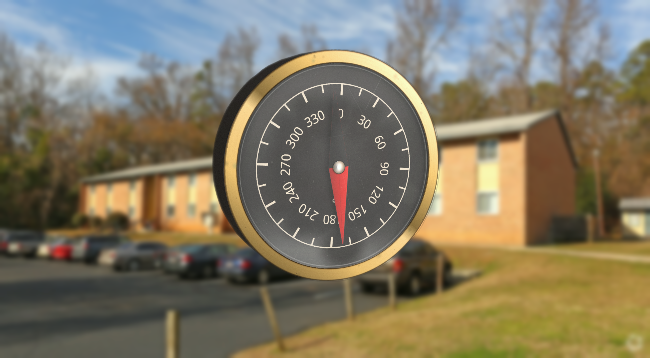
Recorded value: **172.5** °
